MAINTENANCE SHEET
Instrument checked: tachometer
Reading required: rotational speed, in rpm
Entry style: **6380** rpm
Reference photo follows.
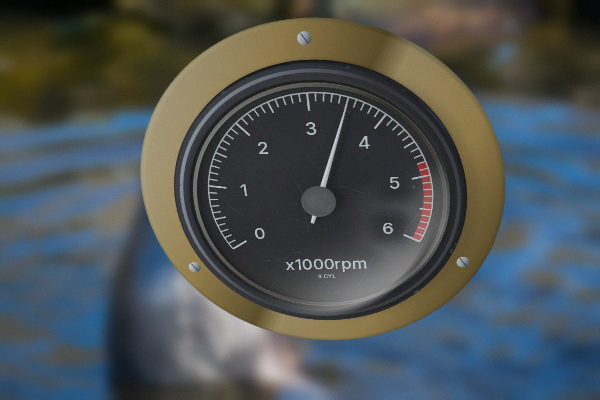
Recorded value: **3500** rpm
